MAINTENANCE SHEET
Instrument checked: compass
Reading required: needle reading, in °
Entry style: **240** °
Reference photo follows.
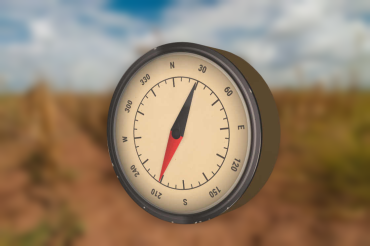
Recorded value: **210** °
